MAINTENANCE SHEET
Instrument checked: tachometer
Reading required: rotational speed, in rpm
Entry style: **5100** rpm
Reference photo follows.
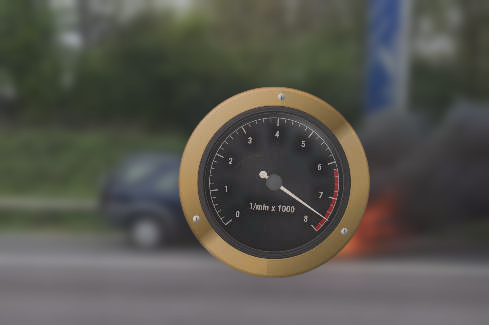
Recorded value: **7600** rpm
